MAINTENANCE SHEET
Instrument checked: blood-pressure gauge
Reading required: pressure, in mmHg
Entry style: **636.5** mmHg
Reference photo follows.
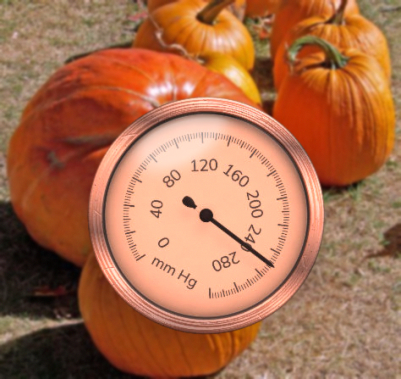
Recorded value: **250** mmHg
